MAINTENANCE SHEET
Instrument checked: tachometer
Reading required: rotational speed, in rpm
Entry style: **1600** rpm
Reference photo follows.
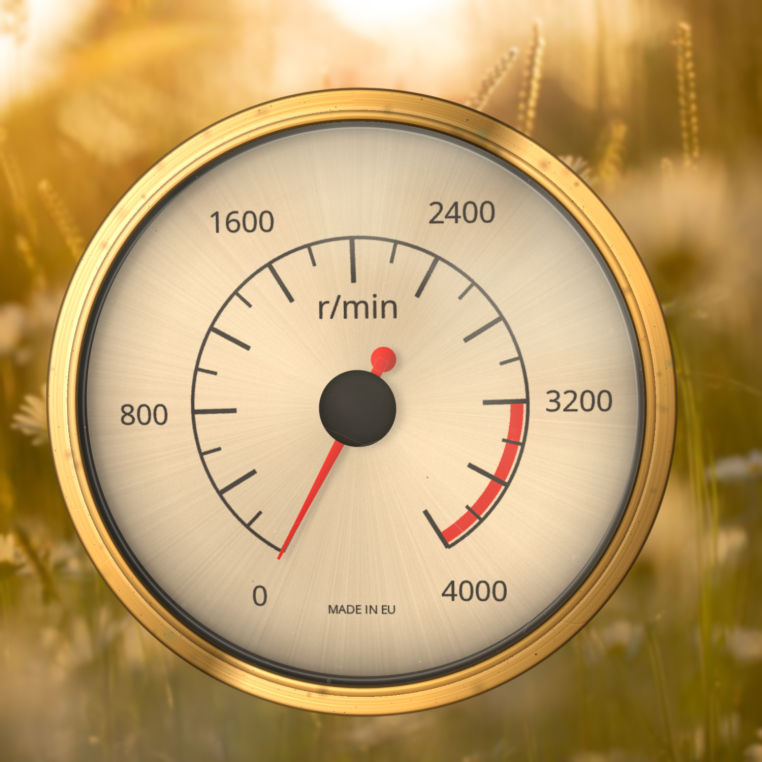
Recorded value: **0** rpm
